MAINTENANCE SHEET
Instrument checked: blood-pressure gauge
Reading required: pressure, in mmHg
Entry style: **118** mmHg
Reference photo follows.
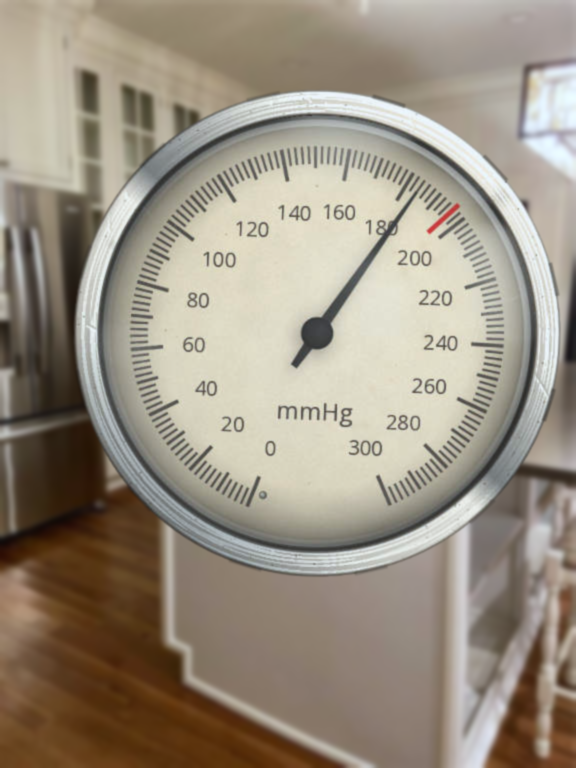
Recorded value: **184** mmHg
